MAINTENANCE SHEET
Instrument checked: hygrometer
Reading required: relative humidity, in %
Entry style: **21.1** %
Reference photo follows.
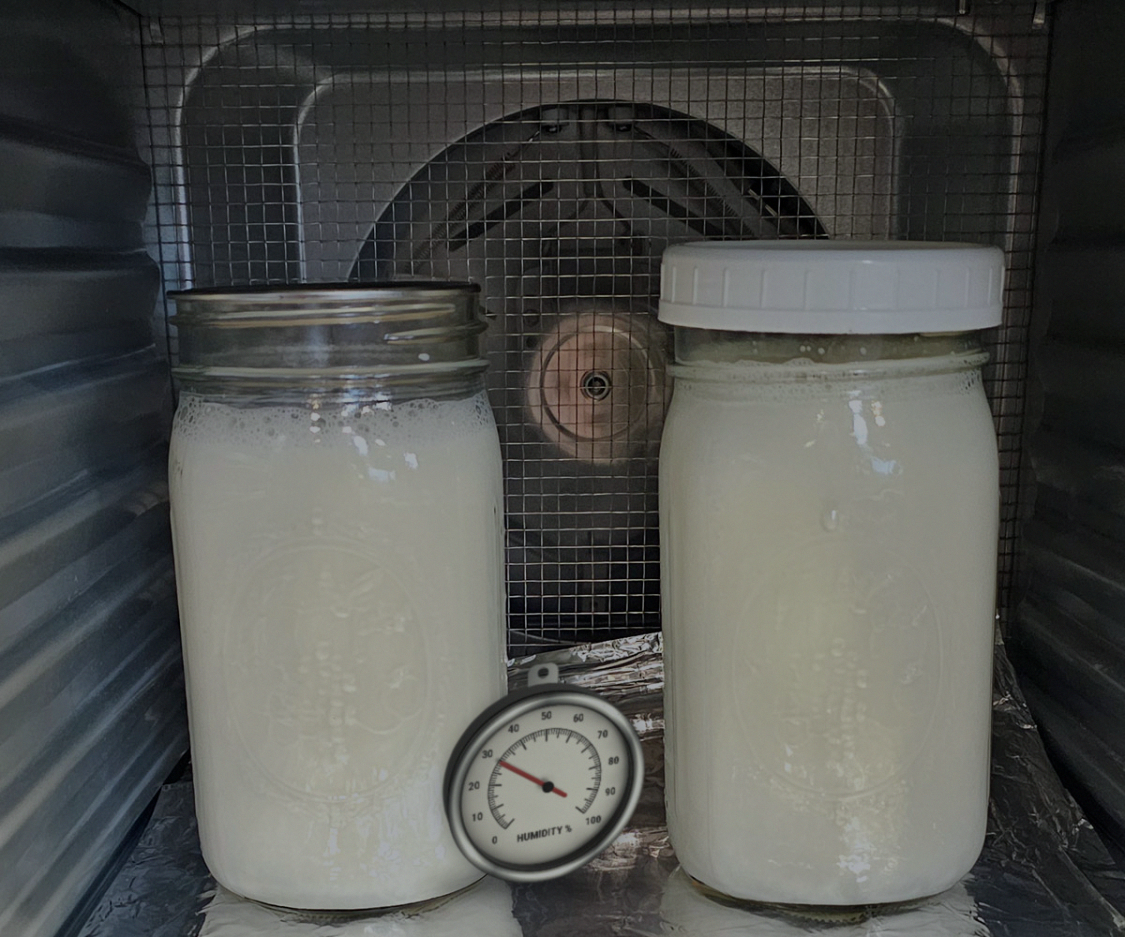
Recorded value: **30** %
